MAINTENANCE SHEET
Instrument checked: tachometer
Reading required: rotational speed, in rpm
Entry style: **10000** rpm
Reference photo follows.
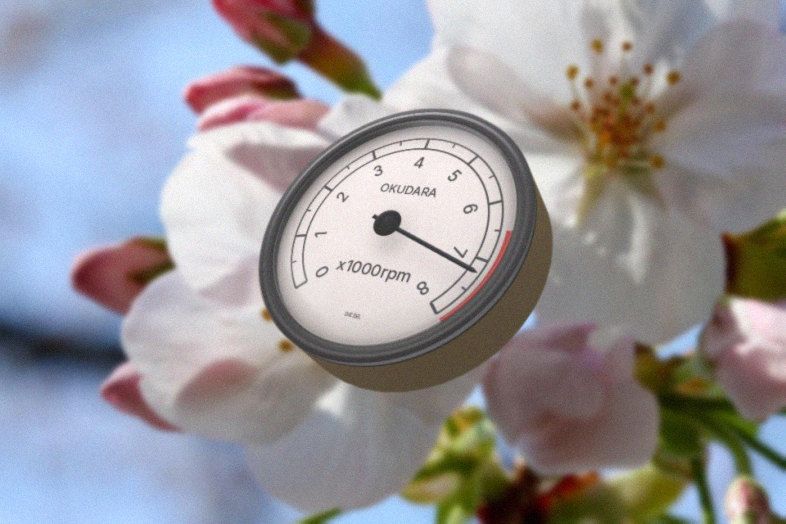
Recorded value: **7250** rpm
